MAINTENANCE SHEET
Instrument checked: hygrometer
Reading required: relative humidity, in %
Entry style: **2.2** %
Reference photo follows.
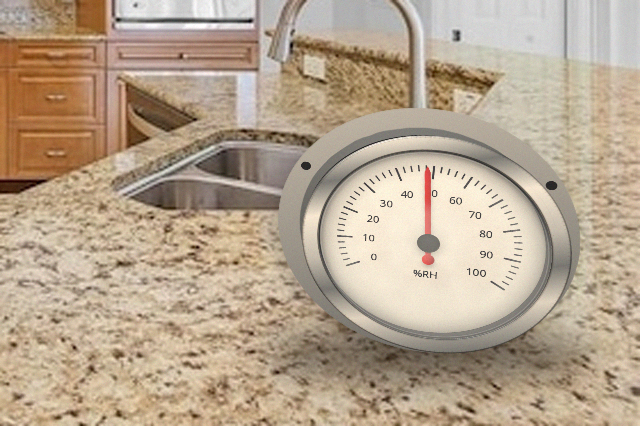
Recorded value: **48** %
